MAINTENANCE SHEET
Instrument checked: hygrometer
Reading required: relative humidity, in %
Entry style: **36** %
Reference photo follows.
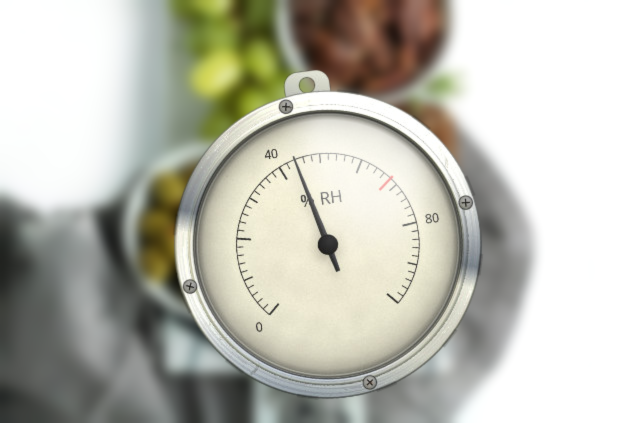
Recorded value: **44** %
